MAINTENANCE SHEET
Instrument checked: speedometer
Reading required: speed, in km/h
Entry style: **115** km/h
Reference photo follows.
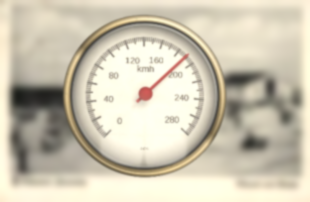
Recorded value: **190** km/h
